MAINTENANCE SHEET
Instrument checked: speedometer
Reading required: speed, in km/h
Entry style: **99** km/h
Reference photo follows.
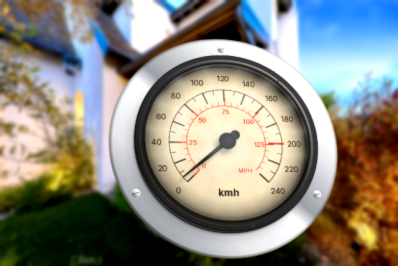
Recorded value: **5** km/h
